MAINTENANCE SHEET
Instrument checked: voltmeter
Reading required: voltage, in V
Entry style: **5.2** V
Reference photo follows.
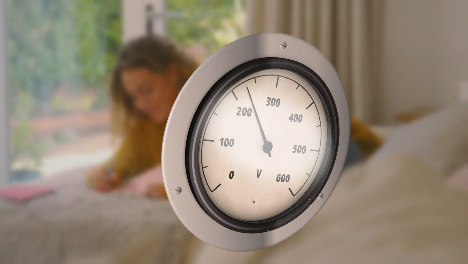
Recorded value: **225** V
